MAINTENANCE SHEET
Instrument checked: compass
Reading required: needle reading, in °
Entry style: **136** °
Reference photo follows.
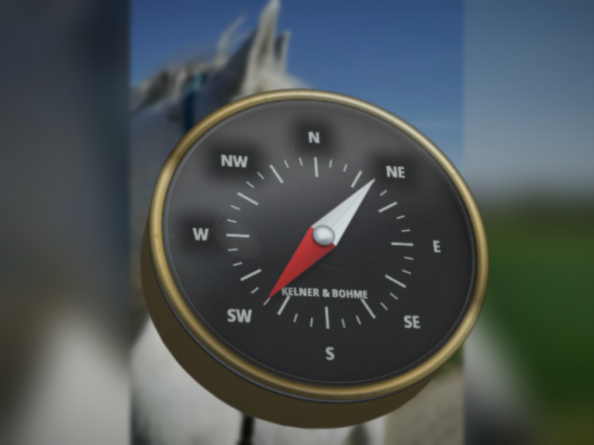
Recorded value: **220** °
